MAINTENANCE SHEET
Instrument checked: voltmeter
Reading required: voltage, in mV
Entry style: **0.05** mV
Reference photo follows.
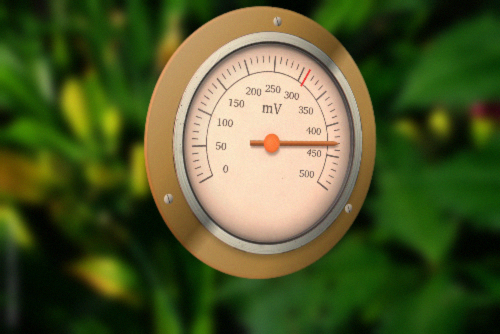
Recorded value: **430** mV
